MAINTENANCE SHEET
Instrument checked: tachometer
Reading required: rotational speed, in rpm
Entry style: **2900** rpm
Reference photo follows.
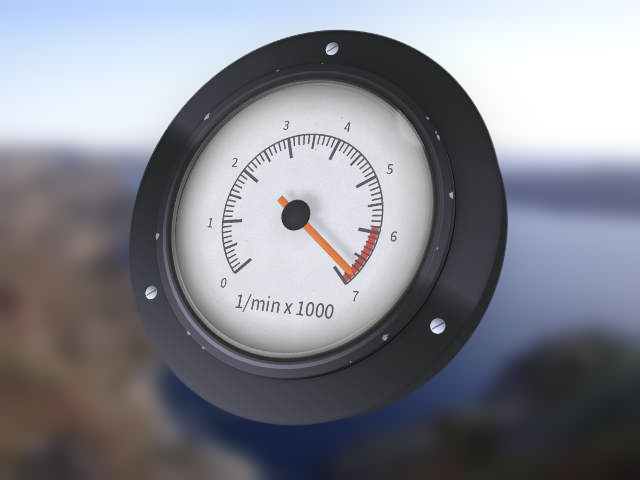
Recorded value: **6800** rpm
